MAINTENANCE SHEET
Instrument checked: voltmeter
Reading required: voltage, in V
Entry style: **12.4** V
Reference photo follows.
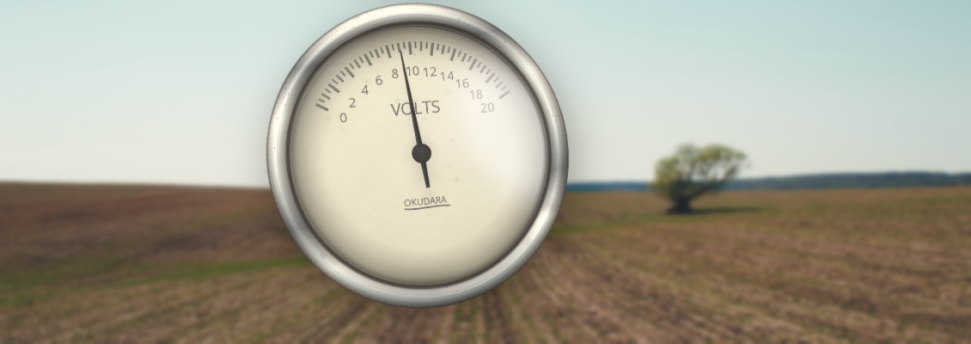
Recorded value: **9** V
